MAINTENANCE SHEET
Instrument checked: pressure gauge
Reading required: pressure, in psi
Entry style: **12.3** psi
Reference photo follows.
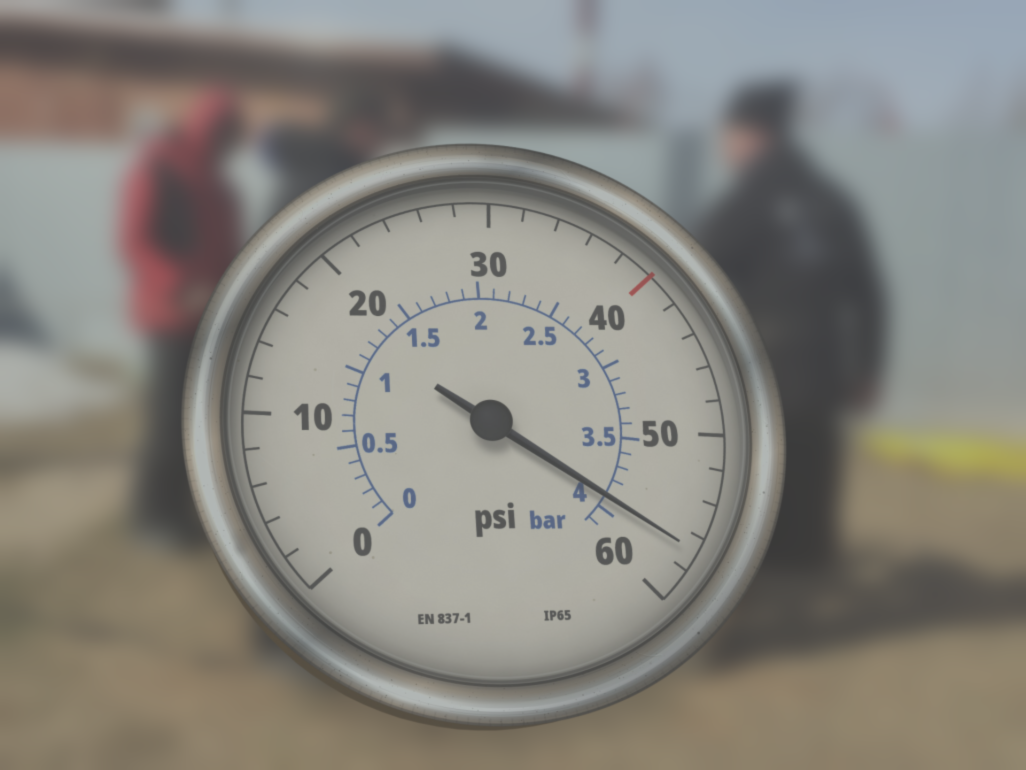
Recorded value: **57** psi
